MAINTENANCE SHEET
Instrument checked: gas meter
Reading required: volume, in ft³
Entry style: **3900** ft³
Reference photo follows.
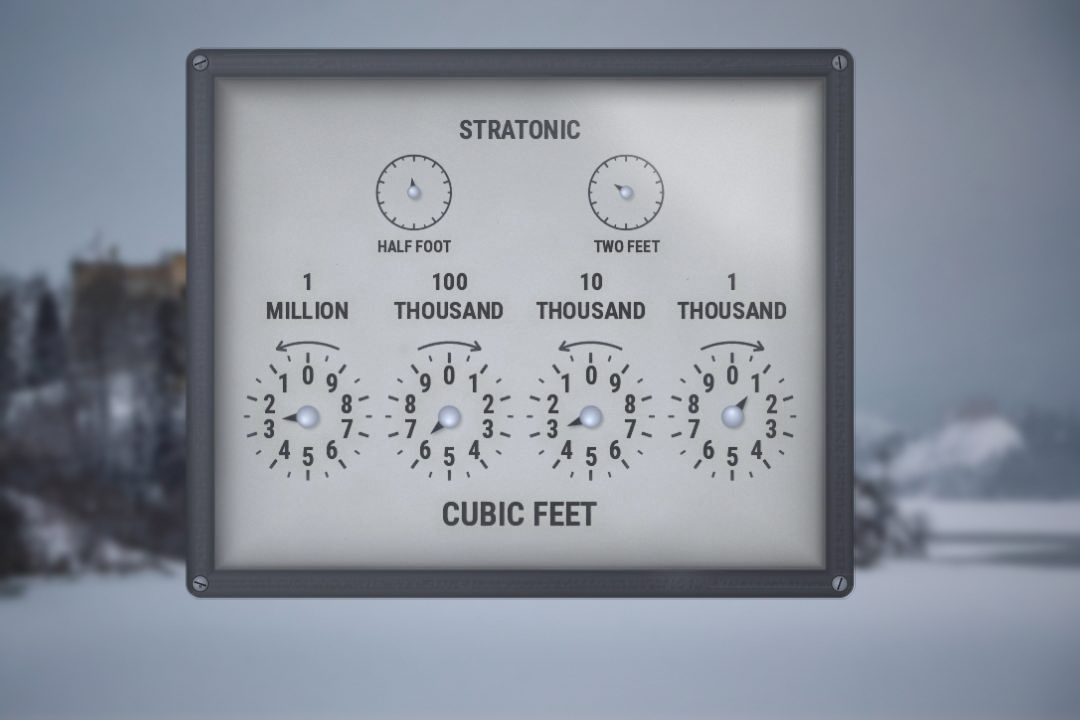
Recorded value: **263100** ft³
